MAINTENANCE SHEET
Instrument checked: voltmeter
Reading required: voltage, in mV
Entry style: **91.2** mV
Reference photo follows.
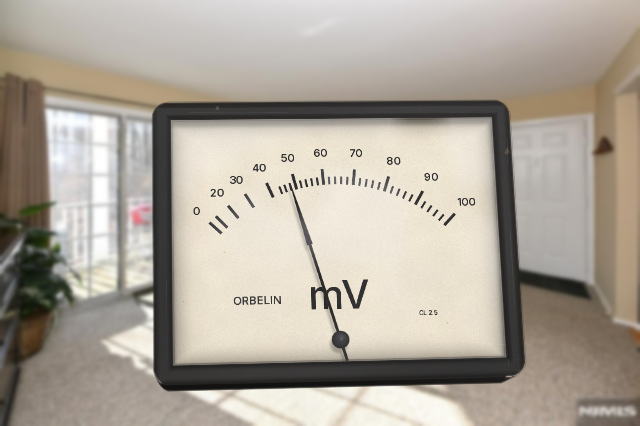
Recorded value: **48** mV
